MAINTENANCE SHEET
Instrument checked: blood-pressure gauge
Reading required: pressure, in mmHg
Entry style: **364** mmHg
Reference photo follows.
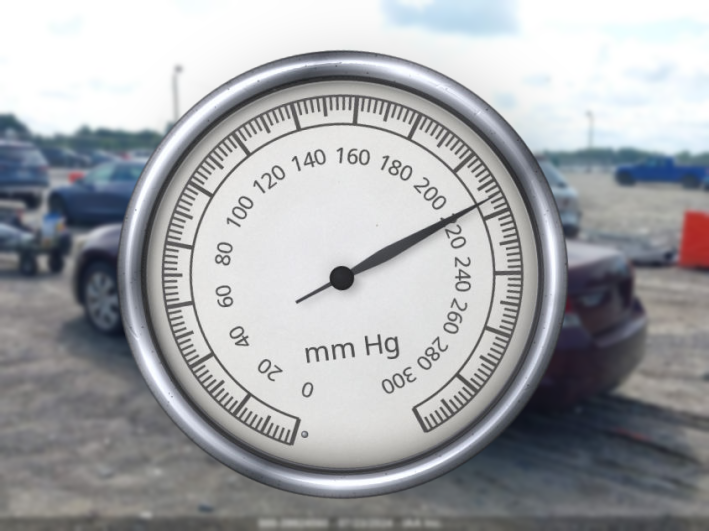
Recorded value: **214** mmHg
